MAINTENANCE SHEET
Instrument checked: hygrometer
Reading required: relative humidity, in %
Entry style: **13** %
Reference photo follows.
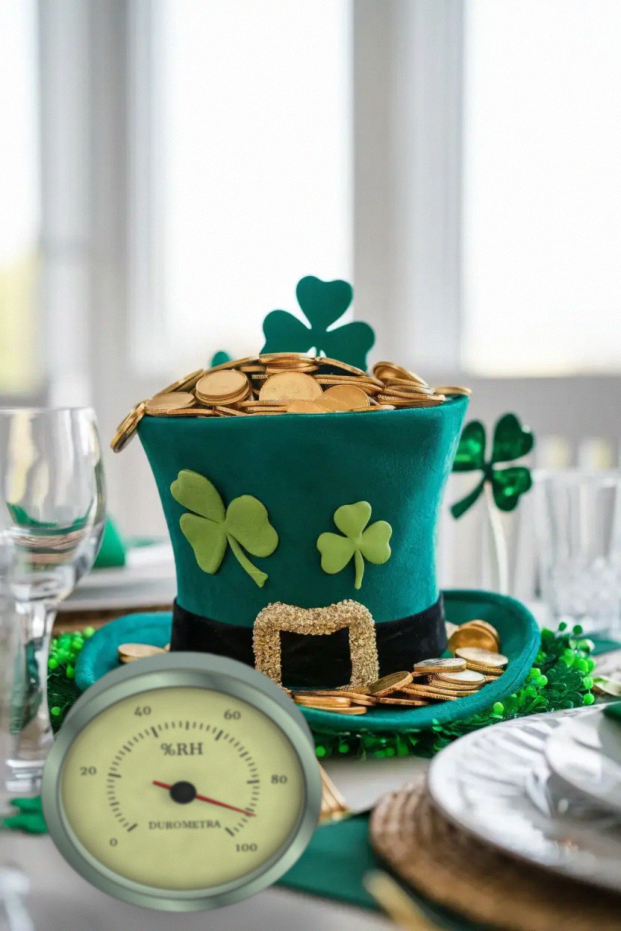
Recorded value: **90** %
